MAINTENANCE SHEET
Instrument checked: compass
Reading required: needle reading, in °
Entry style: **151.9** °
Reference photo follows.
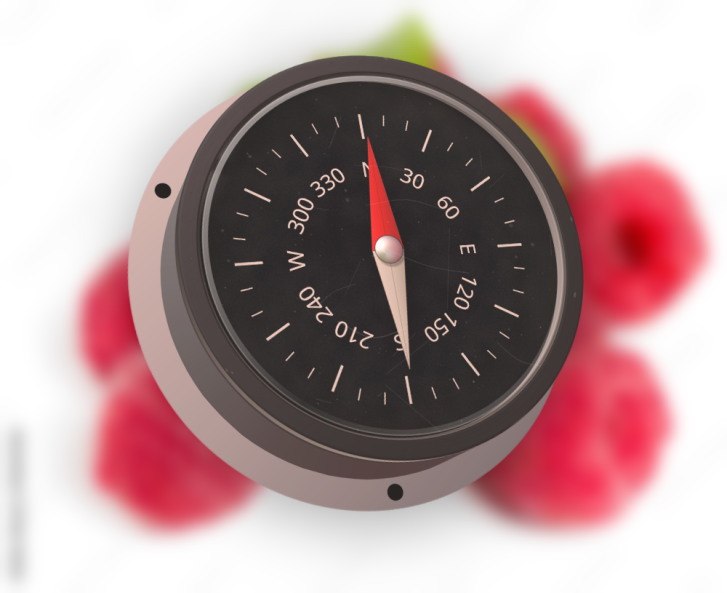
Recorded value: **0** °
